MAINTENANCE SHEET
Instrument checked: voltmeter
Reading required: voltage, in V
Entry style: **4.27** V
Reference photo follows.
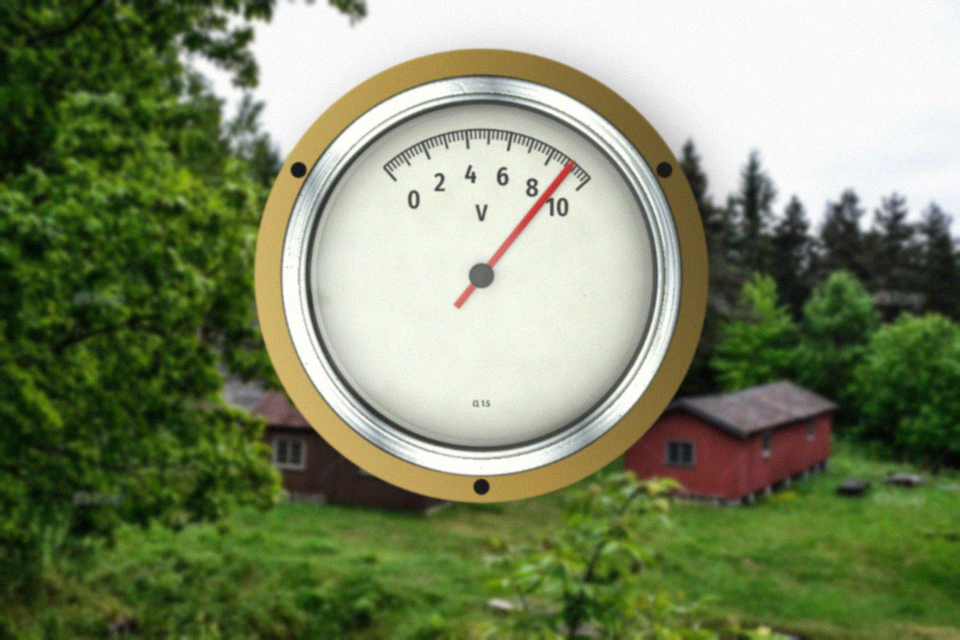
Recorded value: **9** V
